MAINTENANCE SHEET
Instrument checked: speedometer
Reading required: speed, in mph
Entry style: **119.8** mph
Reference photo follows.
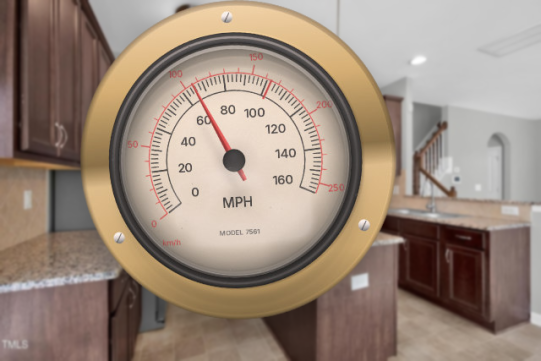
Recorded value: **66** mph
